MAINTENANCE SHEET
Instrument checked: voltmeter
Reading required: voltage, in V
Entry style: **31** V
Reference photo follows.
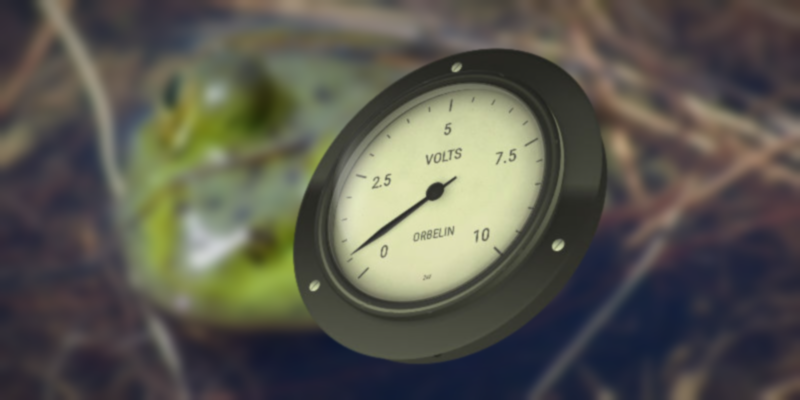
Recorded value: **0.5** V
